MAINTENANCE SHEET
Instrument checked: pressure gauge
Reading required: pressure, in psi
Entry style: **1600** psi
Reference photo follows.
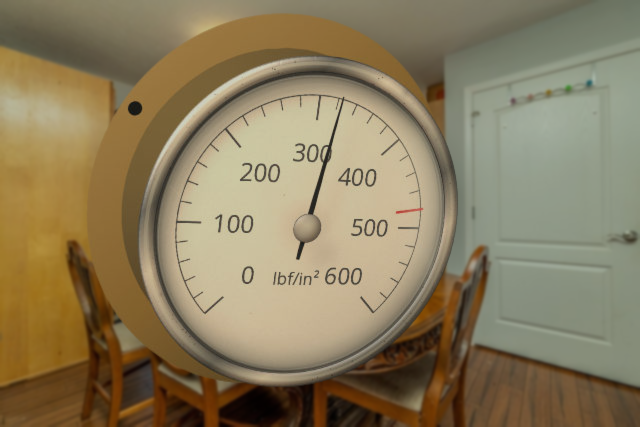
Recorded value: **320** psi
